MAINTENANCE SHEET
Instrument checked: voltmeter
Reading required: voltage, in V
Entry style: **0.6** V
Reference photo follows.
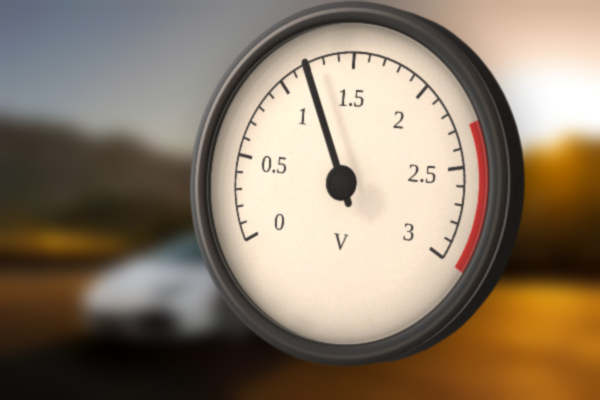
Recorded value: **1.2** V
